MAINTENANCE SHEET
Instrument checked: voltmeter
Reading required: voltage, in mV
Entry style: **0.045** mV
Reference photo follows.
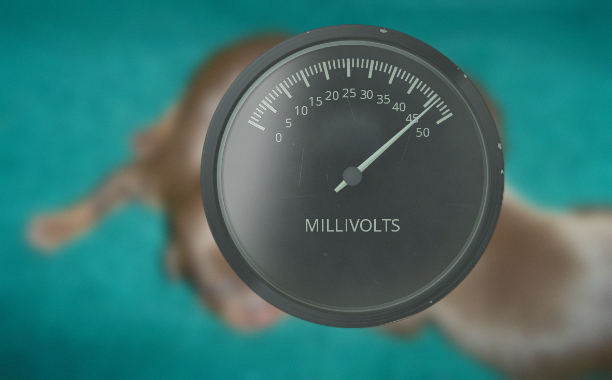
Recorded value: **46** mV
